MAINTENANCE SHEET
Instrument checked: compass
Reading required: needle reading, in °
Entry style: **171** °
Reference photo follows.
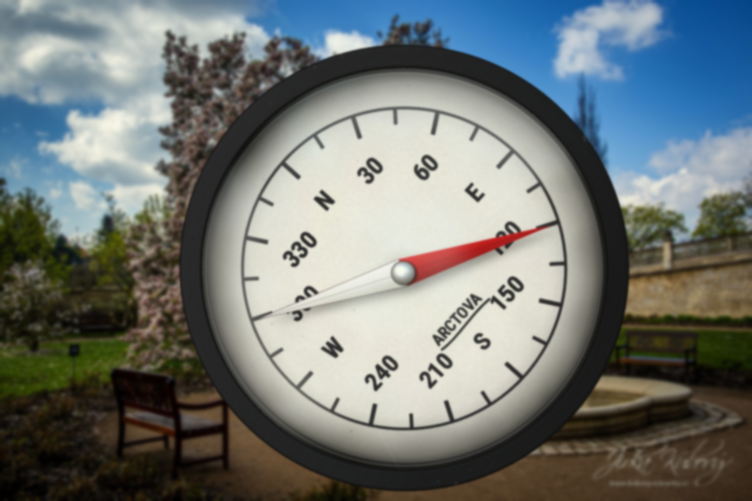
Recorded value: **120** °
